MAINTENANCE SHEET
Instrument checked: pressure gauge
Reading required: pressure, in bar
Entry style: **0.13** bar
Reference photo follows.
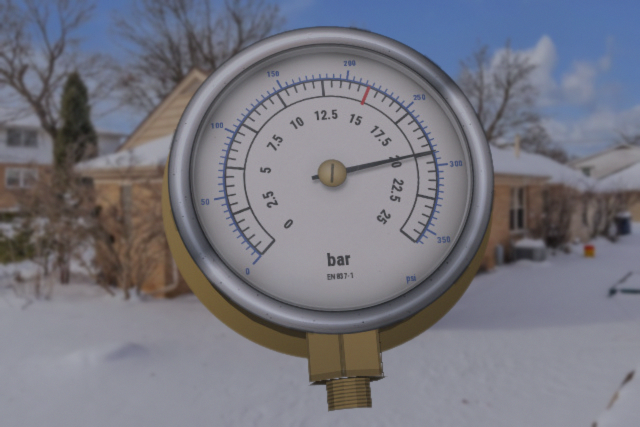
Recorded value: **20** bar
